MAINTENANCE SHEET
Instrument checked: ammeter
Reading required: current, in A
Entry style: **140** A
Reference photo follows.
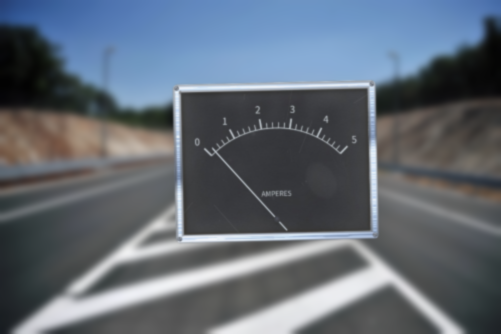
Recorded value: **0.2** A
